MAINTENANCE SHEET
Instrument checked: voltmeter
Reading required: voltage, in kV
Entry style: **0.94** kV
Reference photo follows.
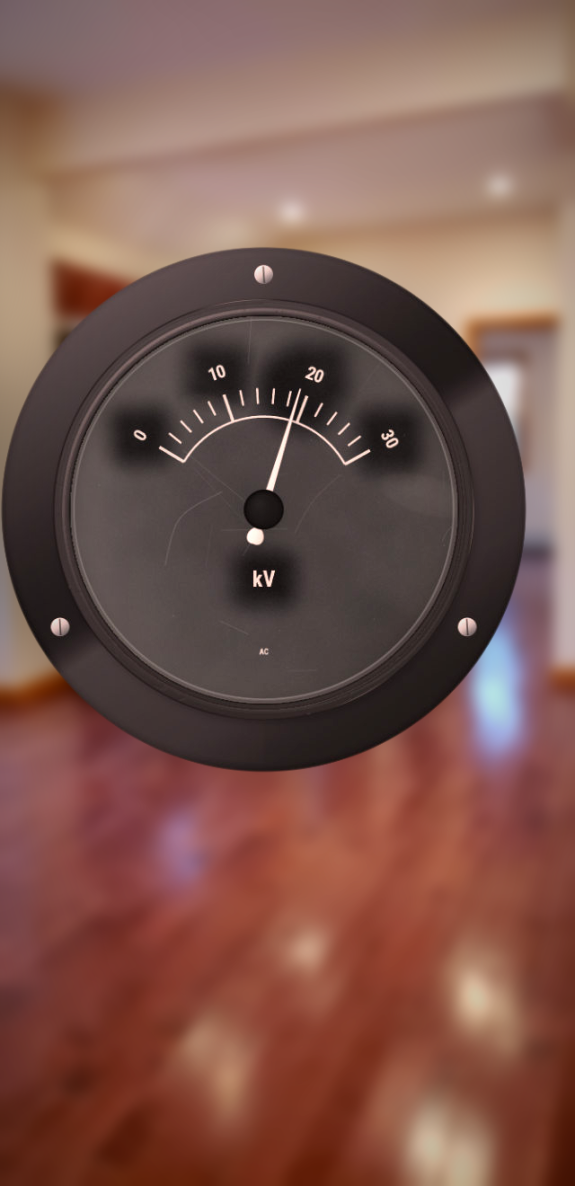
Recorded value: **19** kV
